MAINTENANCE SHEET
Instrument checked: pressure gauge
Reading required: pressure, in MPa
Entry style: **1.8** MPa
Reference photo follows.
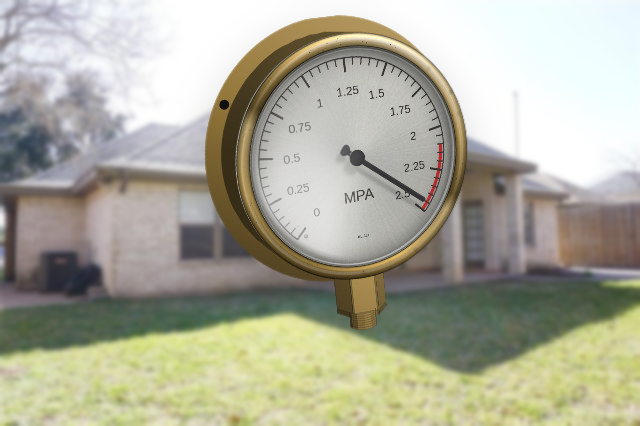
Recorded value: **2.45** MPa
